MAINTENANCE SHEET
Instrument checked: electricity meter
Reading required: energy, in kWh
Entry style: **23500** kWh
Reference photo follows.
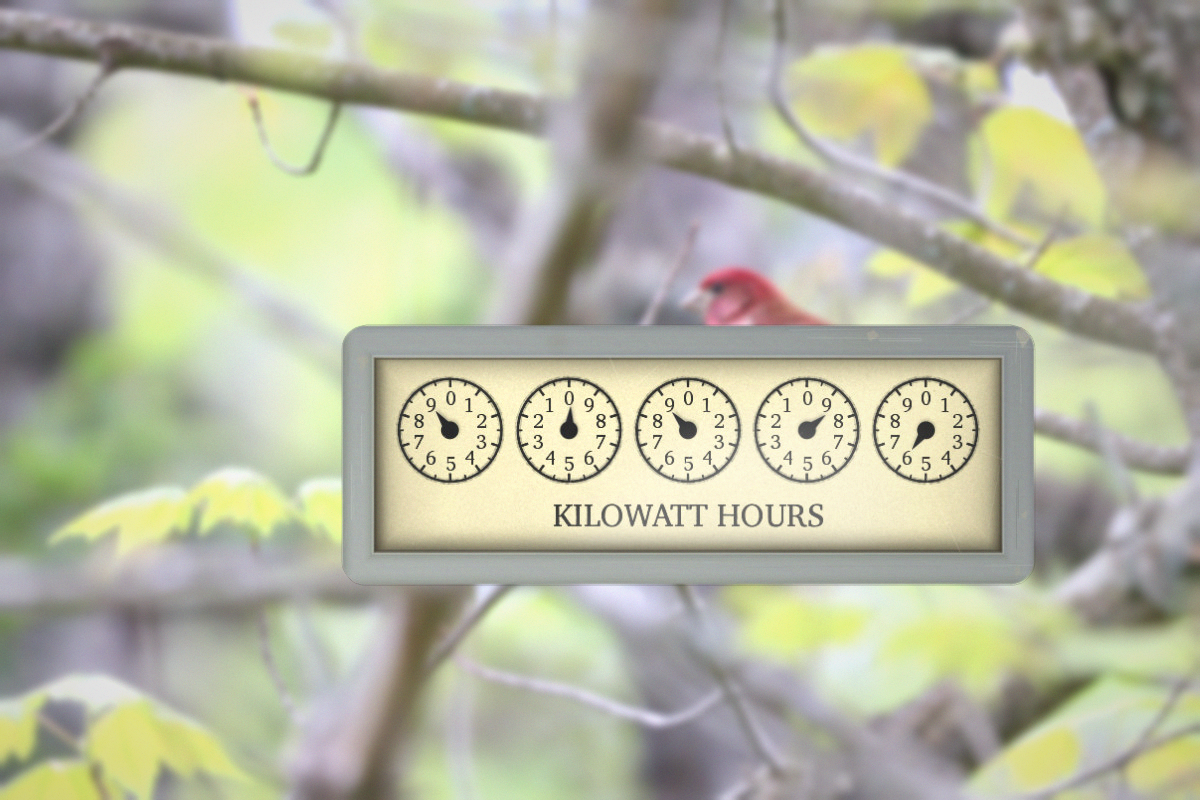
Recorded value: **89886** kWh
